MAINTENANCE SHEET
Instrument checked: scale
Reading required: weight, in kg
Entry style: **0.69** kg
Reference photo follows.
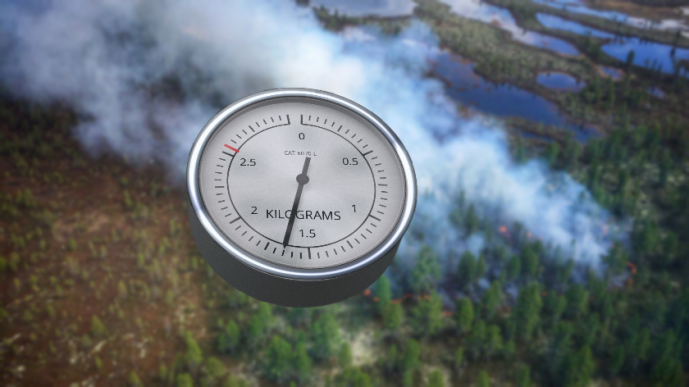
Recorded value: **1.65** kg
